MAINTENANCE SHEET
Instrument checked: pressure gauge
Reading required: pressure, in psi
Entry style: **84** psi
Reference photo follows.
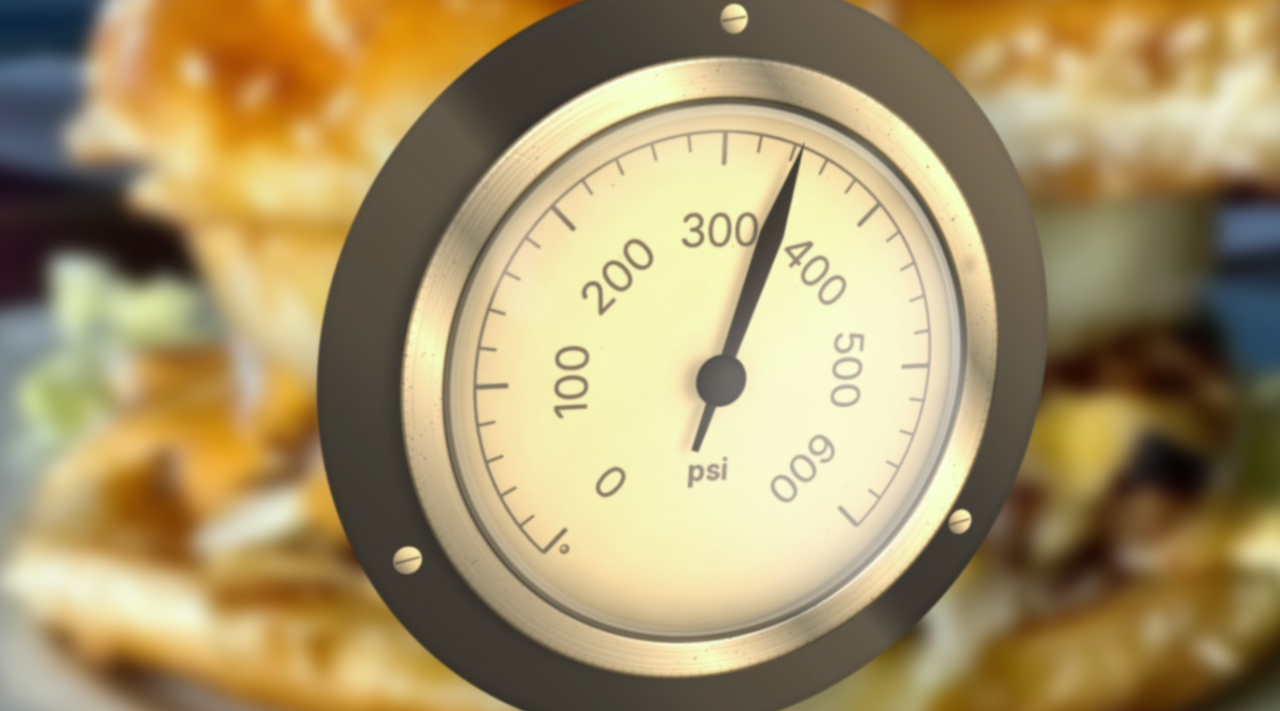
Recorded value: **340** psi
